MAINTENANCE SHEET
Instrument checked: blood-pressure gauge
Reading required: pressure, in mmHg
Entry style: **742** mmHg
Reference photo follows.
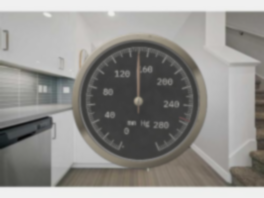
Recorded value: **150** mmHg
